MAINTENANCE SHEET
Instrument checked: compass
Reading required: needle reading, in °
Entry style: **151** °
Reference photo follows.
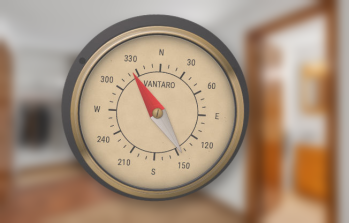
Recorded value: **325** °
